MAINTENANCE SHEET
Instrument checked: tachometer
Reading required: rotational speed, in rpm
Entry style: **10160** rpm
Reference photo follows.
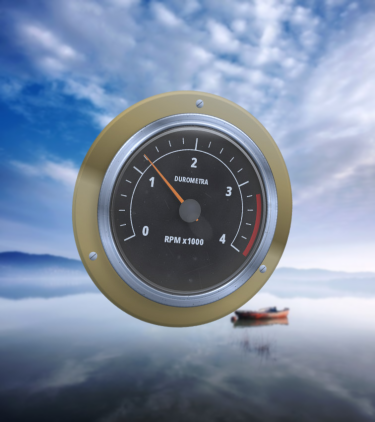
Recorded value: **1200** rpm
